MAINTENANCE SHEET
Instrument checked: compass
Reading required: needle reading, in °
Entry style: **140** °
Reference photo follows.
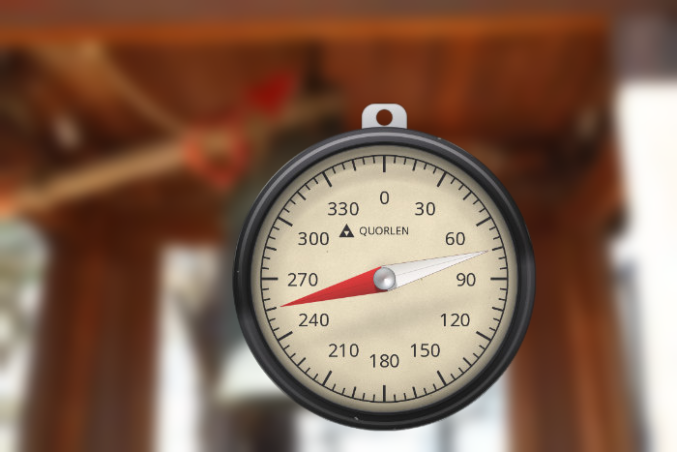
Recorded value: **255** °
